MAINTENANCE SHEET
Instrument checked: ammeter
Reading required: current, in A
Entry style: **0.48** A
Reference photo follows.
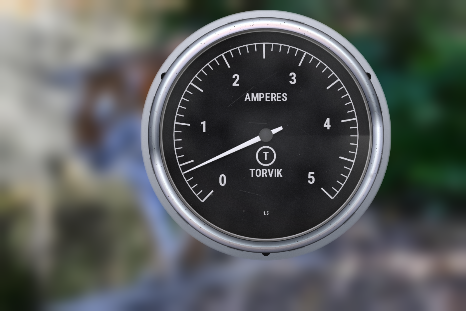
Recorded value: **0.4** A
